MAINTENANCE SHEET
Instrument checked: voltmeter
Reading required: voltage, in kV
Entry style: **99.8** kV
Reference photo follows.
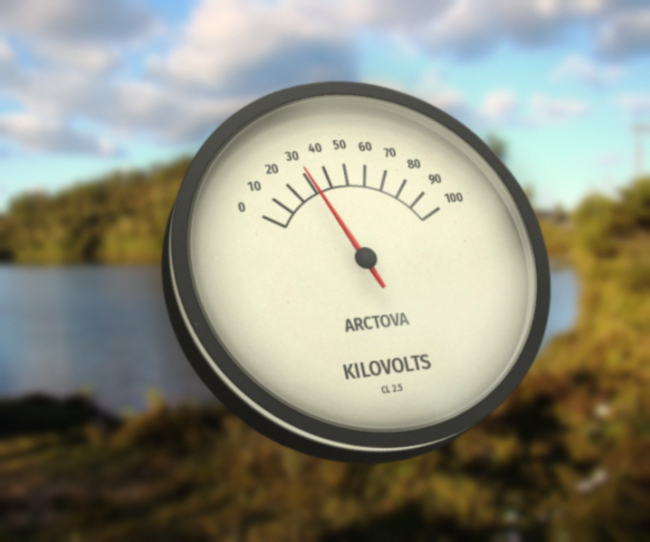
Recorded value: **30** kV
